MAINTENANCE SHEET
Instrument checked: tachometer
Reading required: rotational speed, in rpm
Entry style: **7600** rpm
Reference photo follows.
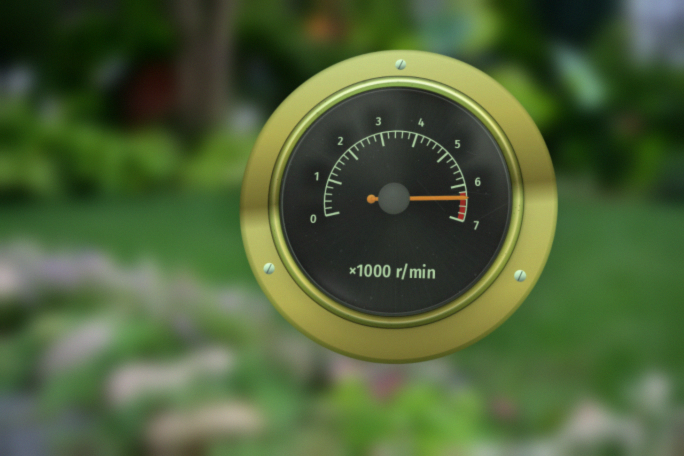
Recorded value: **6400** rpm
